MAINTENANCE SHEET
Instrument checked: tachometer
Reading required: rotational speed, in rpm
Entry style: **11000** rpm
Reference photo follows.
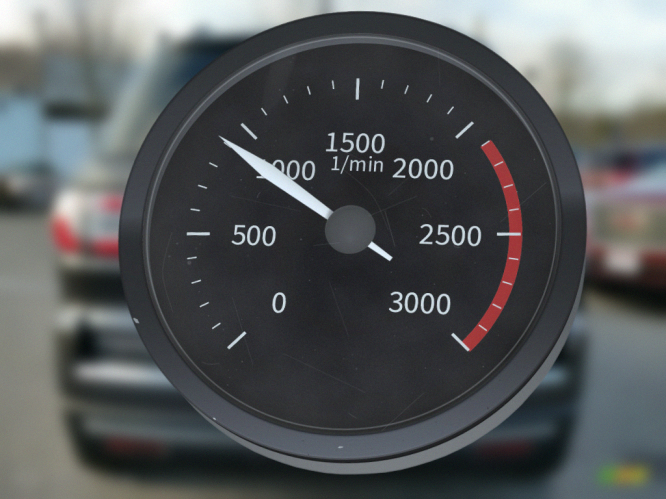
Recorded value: **900** rpm
